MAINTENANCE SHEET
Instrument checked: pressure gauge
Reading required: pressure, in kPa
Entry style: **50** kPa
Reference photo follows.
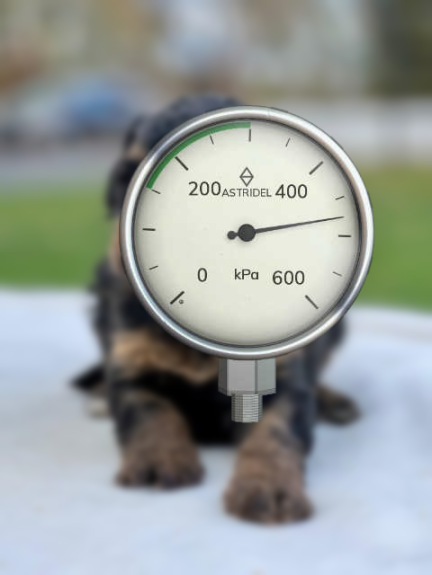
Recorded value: **475** kPa
